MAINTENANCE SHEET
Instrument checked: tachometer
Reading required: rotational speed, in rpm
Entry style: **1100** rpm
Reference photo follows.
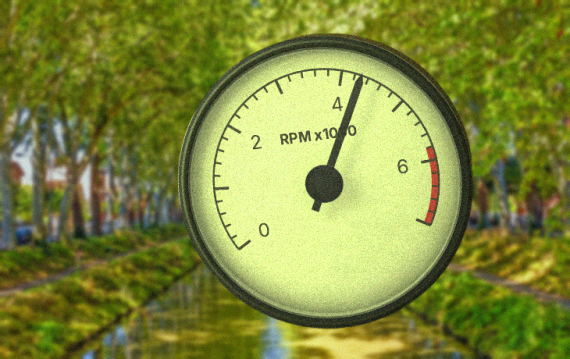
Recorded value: **4300** rpm
